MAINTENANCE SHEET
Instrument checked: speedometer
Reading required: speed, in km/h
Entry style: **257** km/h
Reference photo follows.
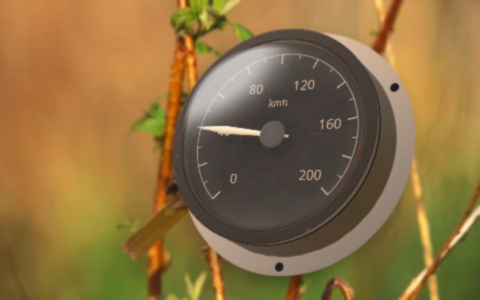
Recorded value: **40** km/h
